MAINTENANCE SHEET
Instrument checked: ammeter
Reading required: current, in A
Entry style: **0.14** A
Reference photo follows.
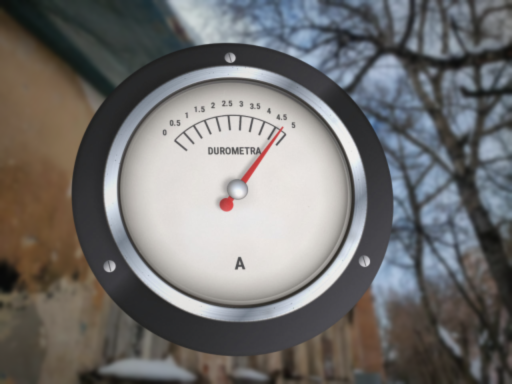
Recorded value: **4.75** A
